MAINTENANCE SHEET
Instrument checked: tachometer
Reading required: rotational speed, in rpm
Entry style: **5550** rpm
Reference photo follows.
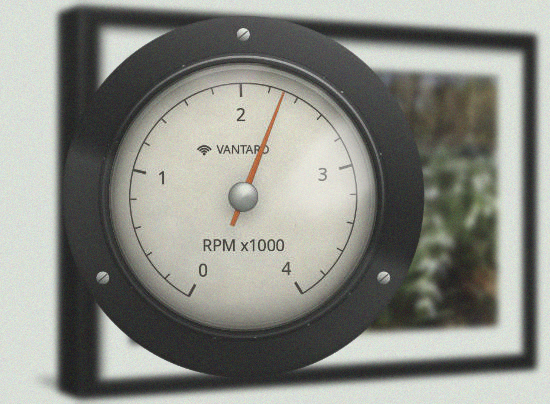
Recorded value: **2300** rpm
